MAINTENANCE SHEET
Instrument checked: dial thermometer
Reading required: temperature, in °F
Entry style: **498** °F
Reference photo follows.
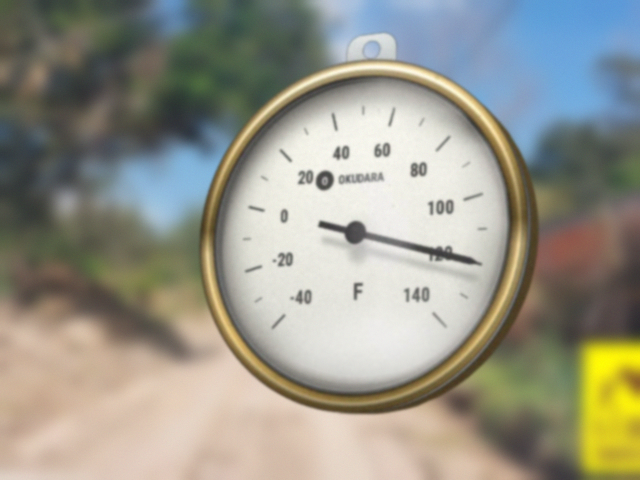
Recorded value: **120** °F
